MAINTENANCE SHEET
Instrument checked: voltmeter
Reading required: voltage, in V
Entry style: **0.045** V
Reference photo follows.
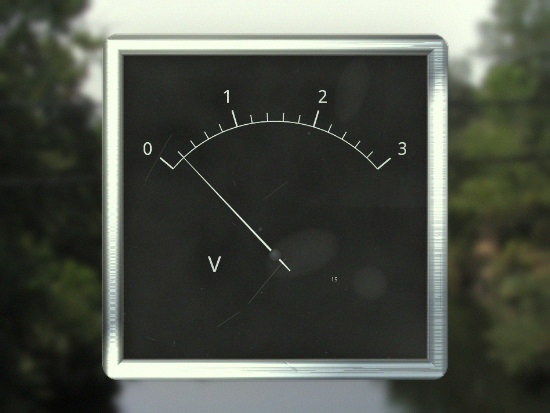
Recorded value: **0.2** V
